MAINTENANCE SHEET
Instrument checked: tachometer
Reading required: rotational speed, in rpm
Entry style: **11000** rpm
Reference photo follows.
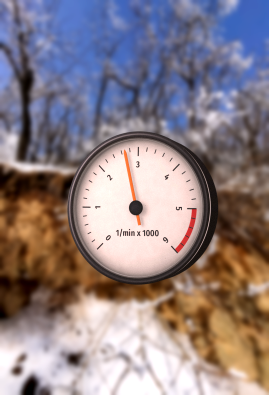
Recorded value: **2700** rpm
